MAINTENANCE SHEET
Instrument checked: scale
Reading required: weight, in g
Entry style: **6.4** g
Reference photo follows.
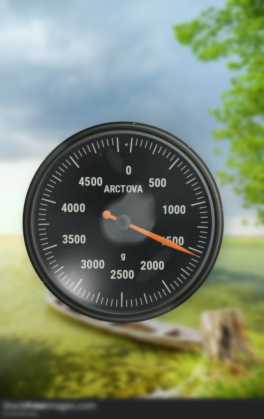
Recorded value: **1550** g
